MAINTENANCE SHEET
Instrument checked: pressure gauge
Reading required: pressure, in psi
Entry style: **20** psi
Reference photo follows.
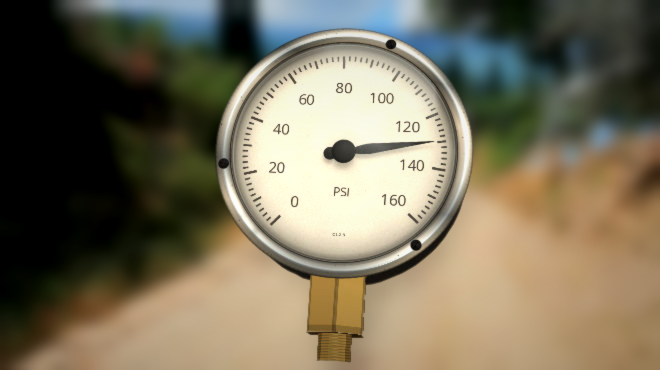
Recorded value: **130** psi
